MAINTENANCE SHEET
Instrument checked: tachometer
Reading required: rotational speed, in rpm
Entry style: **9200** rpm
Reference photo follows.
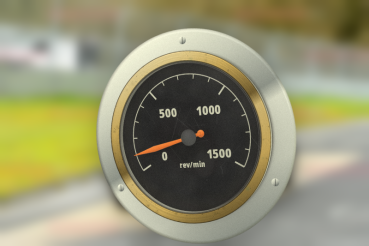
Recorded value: **100** rpm
